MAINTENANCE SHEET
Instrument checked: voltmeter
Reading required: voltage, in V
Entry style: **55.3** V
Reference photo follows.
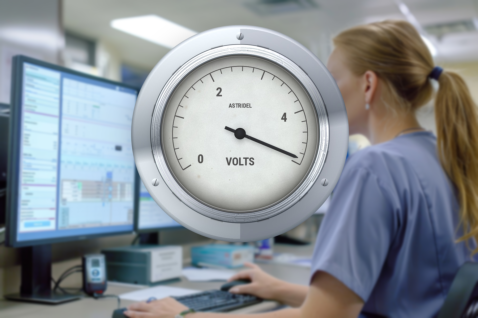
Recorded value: **4.9** V
